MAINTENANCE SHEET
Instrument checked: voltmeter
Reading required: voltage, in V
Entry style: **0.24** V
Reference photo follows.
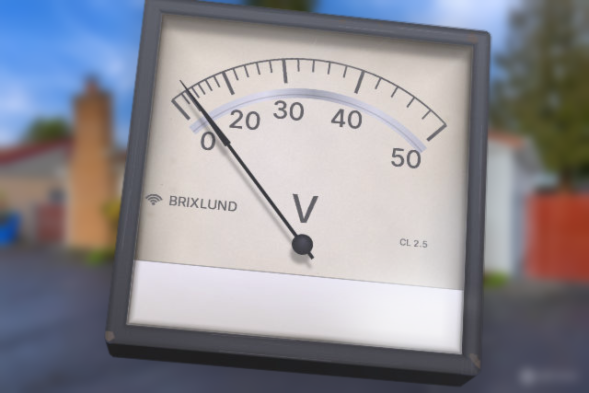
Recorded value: **10** V
